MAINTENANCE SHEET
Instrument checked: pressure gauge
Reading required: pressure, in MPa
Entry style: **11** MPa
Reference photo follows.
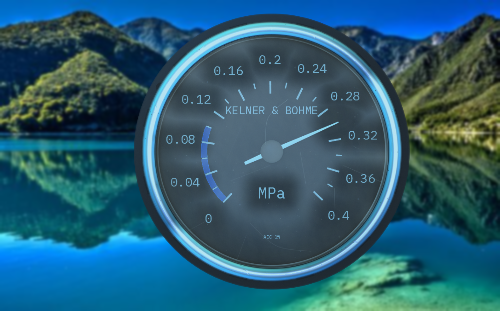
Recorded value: **0.3** MPa
